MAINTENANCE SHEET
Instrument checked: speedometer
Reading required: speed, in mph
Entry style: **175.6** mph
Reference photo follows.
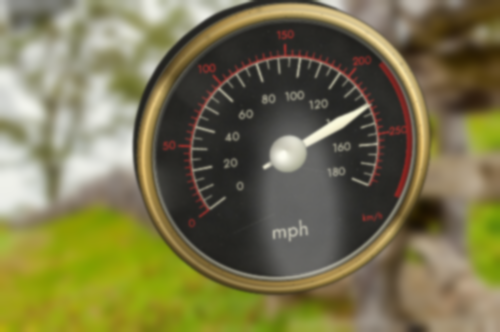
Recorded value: **140** mph
